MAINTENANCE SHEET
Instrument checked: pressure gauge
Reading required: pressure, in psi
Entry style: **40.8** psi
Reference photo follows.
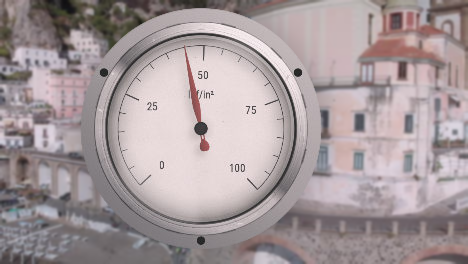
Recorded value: **45** psi
